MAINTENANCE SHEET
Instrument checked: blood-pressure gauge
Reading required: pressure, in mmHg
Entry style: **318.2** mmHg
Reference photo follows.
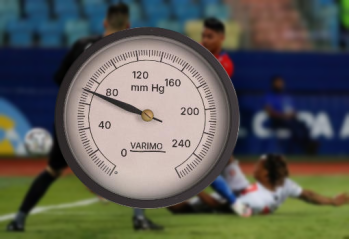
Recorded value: **70** mmHg
